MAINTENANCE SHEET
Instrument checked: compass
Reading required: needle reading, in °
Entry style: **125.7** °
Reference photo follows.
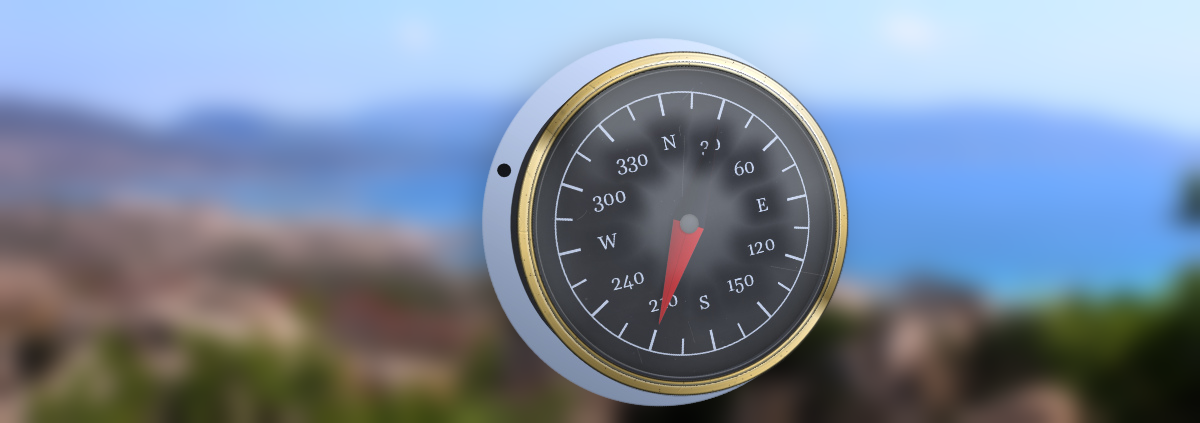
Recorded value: **210** °
